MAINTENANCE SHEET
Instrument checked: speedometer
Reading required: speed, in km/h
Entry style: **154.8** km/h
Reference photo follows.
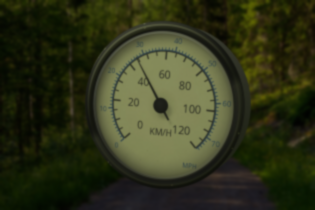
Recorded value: **45** km/h
